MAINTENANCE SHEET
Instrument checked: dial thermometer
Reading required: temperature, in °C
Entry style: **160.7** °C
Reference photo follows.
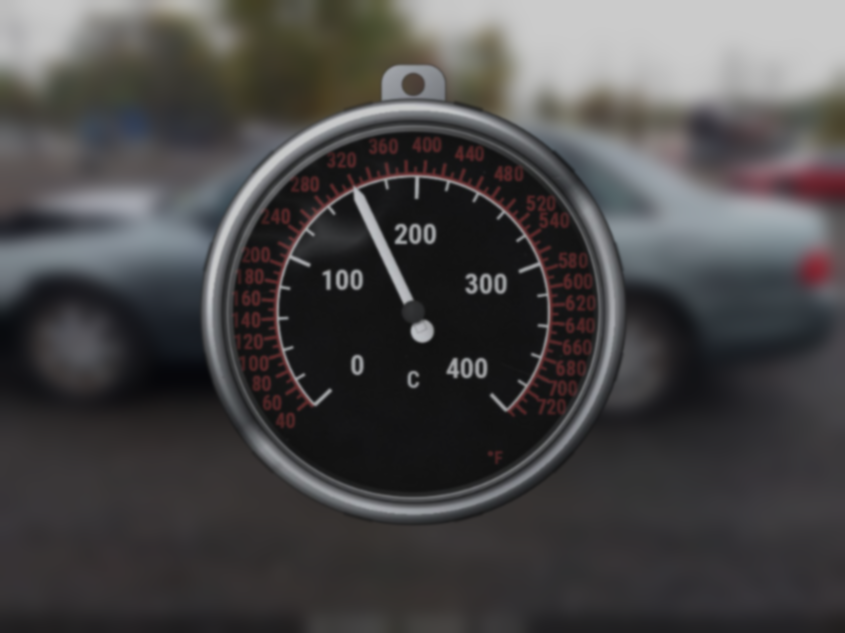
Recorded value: **160** °C
